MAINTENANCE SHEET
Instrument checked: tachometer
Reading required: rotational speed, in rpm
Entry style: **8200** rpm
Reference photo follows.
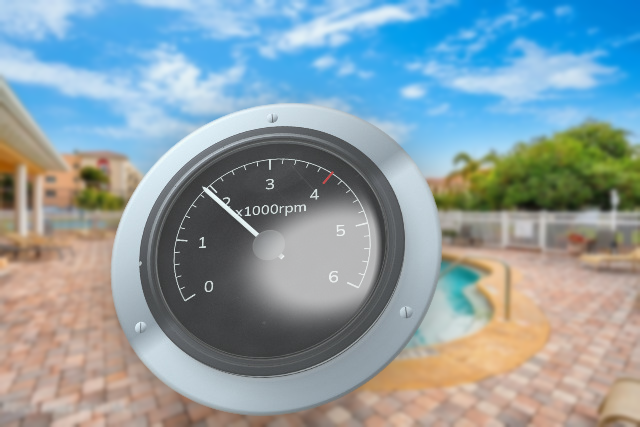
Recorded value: **1900** rpm
